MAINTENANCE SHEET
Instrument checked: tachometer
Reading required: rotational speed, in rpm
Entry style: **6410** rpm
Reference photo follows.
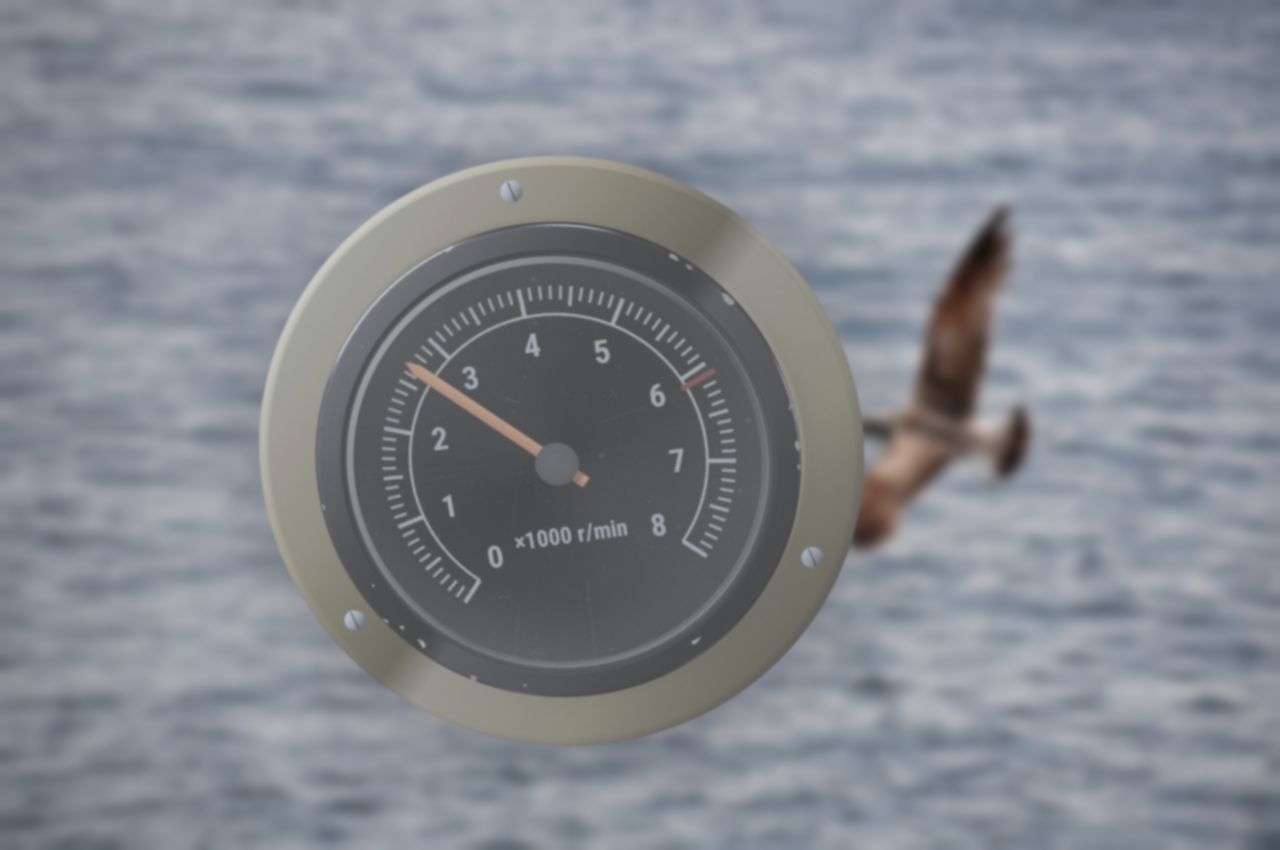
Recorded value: **2700** rpm
